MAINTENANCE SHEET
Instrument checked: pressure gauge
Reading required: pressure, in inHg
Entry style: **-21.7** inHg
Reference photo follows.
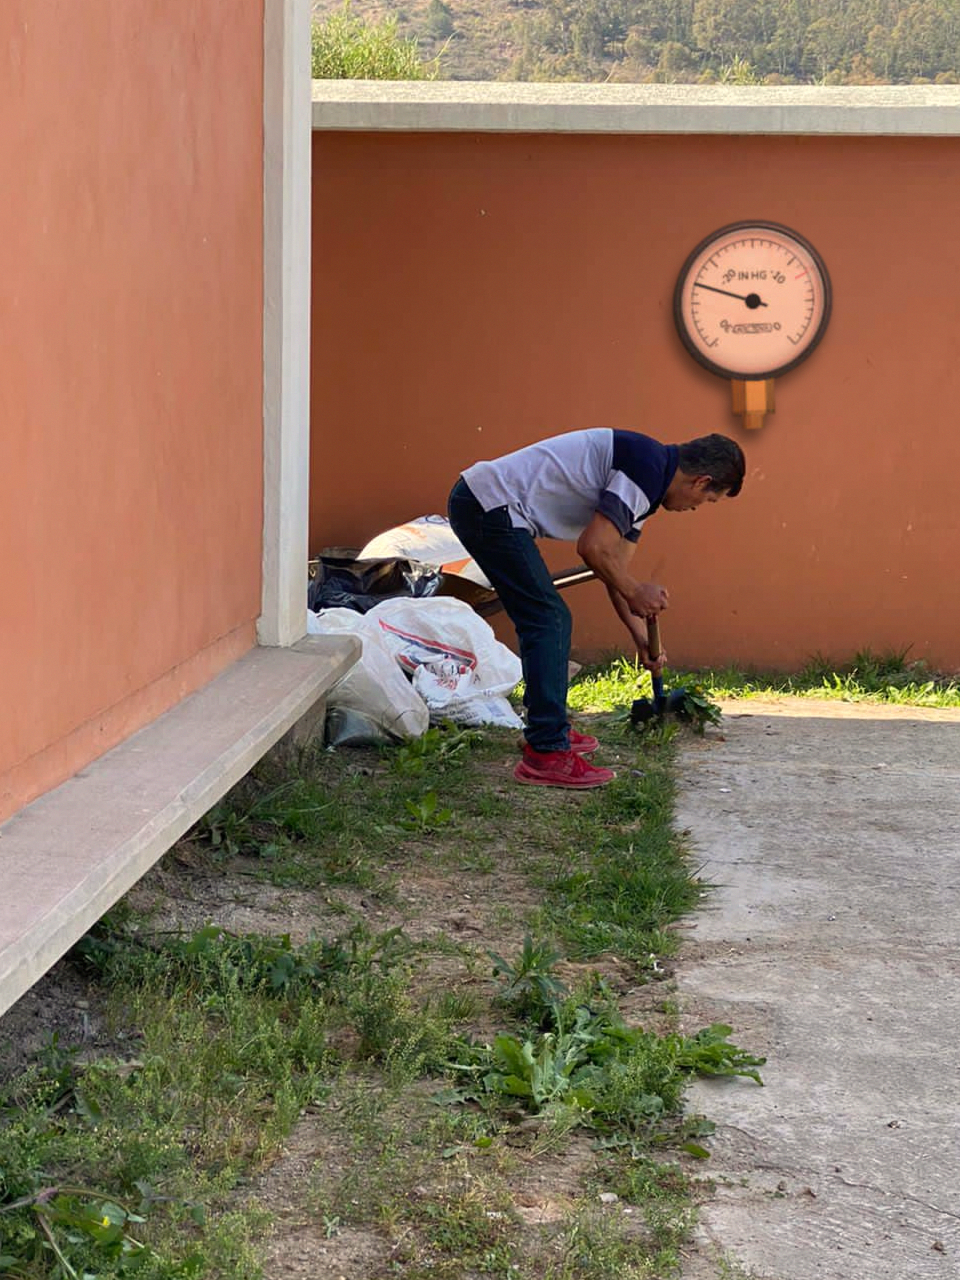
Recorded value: **-23** inHg
